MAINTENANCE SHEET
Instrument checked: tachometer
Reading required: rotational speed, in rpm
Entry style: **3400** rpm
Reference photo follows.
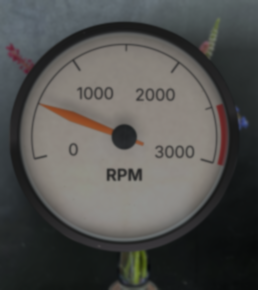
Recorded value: **500** rpm
